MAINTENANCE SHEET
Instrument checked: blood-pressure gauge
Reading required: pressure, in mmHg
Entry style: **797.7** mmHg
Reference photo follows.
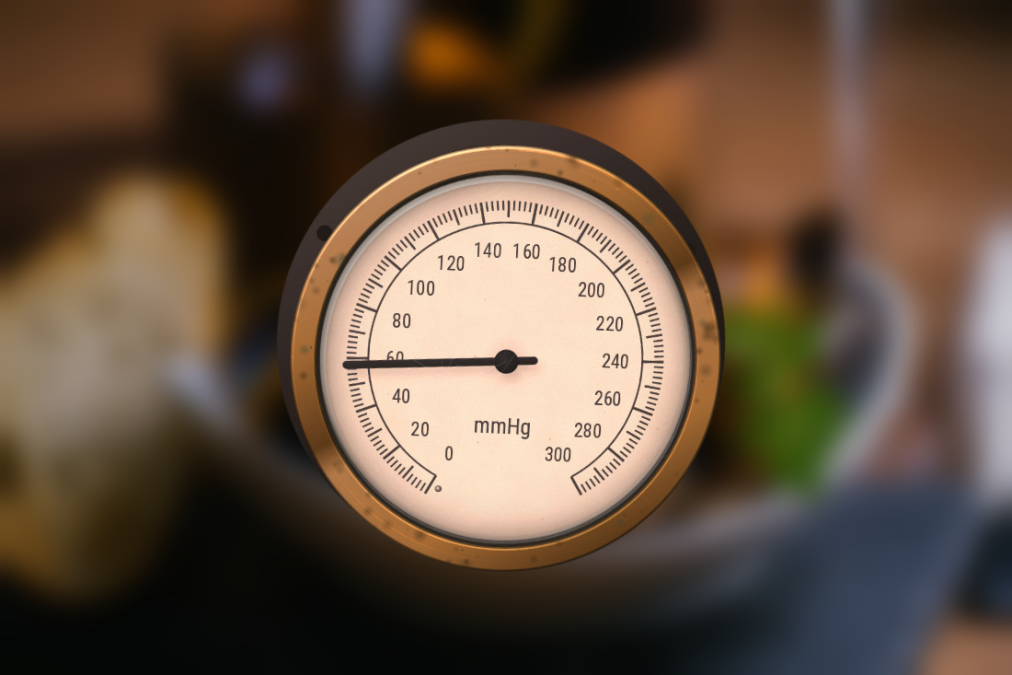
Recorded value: **58** mmHg
